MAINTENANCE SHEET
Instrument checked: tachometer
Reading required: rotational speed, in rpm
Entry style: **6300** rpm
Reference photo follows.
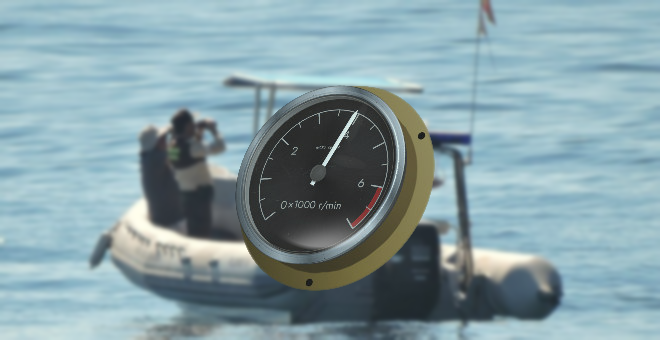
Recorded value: **4000** rpm
